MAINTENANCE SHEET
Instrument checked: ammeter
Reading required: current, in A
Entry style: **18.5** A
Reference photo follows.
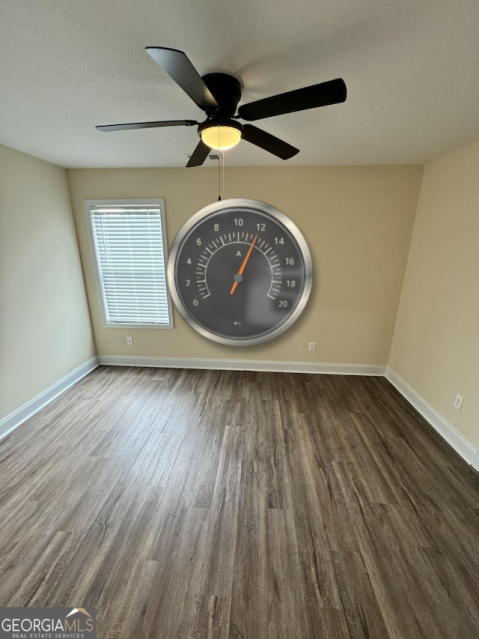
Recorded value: **12** A
